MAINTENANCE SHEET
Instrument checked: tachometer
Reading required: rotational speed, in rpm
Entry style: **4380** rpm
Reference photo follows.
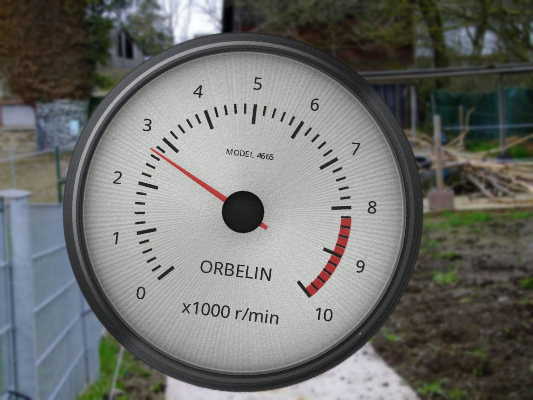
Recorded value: **2700** rpm
